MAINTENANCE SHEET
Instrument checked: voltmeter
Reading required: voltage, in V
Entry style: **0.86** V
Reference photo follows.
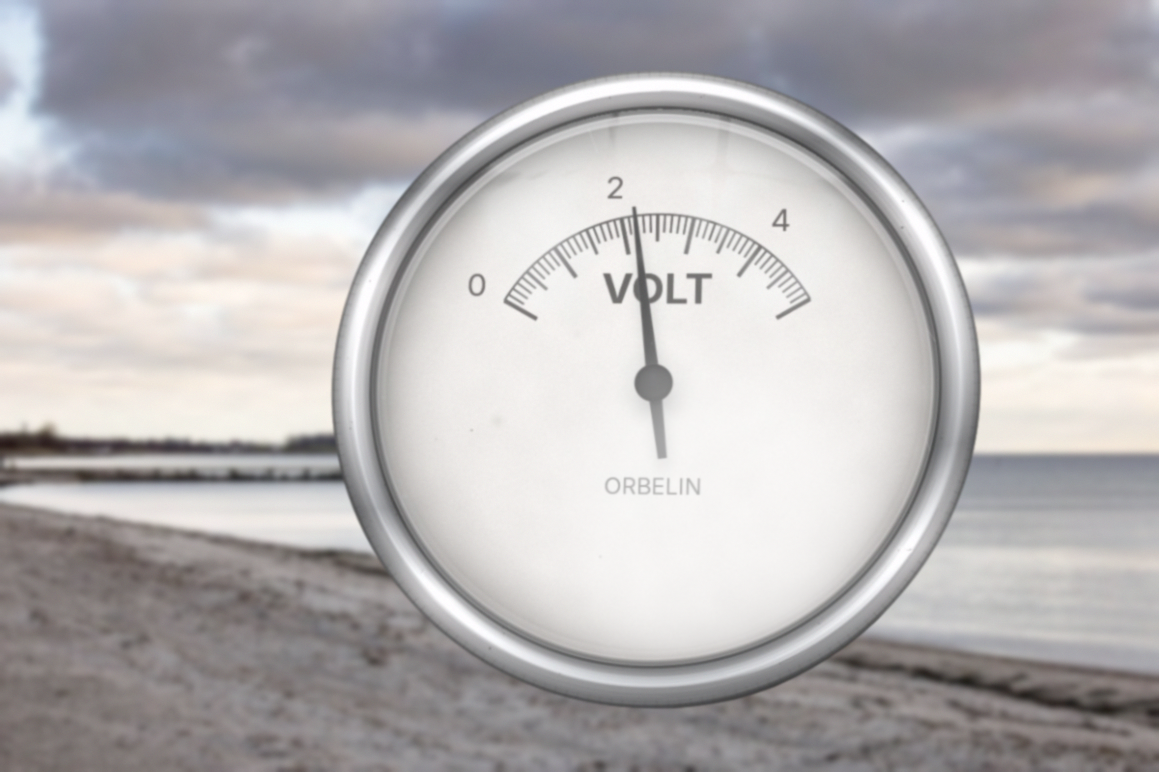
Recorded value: **2.2** V
